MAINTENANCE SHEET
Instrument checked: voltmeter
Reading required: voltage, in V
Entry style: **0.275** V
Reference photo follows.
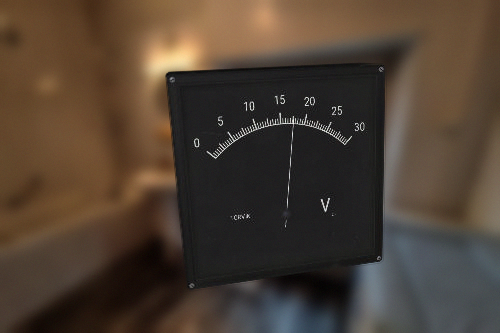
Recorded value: **17.5** V
